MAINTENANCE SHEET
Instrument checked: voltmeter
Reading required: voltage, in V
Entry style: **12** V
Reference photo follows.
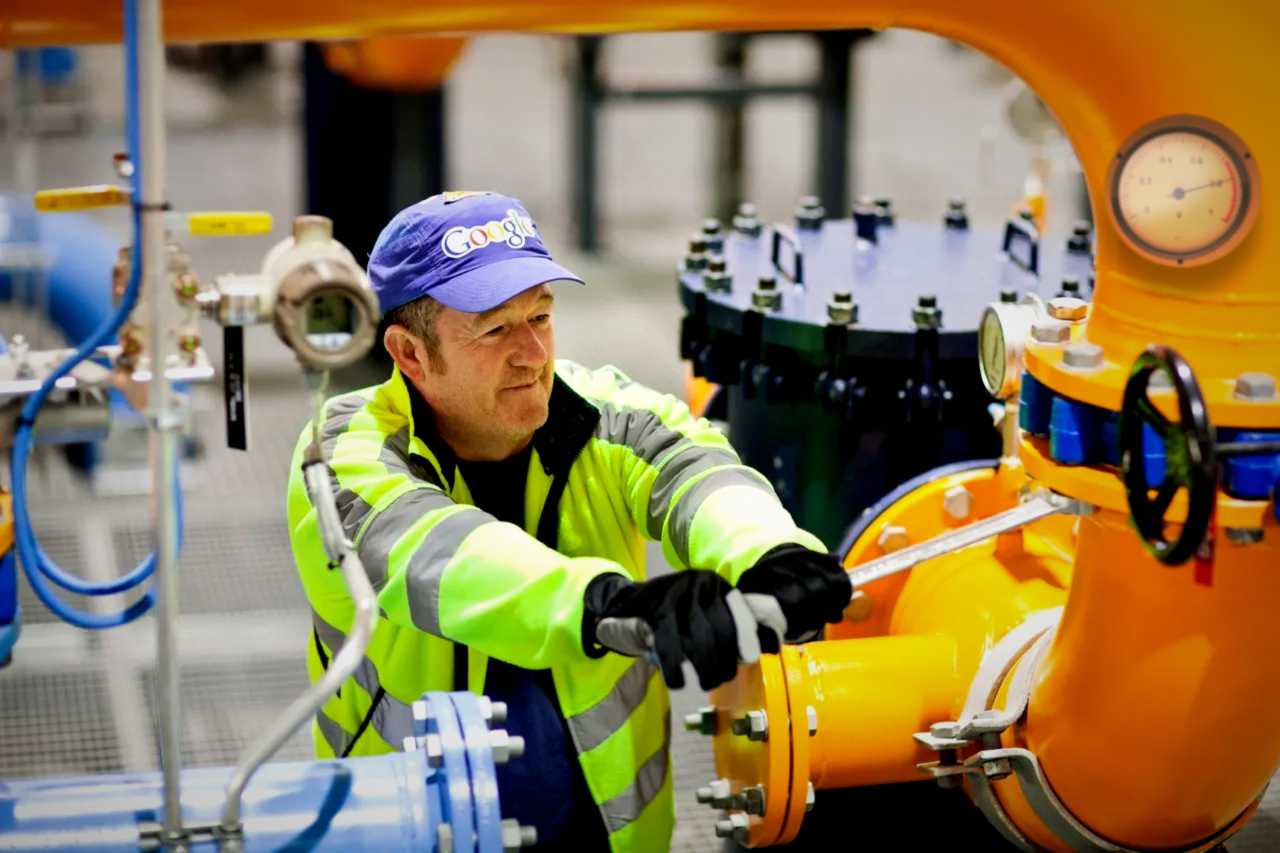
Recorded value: **0.8** V
